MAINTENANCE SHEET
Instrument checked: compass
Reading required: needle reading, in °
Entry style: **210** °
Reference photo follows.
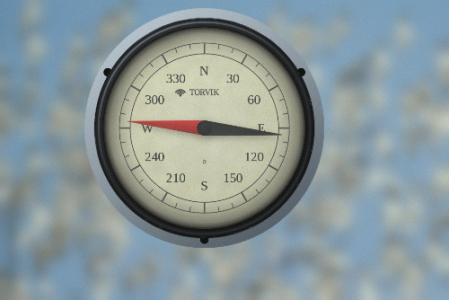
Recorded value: **275** °
